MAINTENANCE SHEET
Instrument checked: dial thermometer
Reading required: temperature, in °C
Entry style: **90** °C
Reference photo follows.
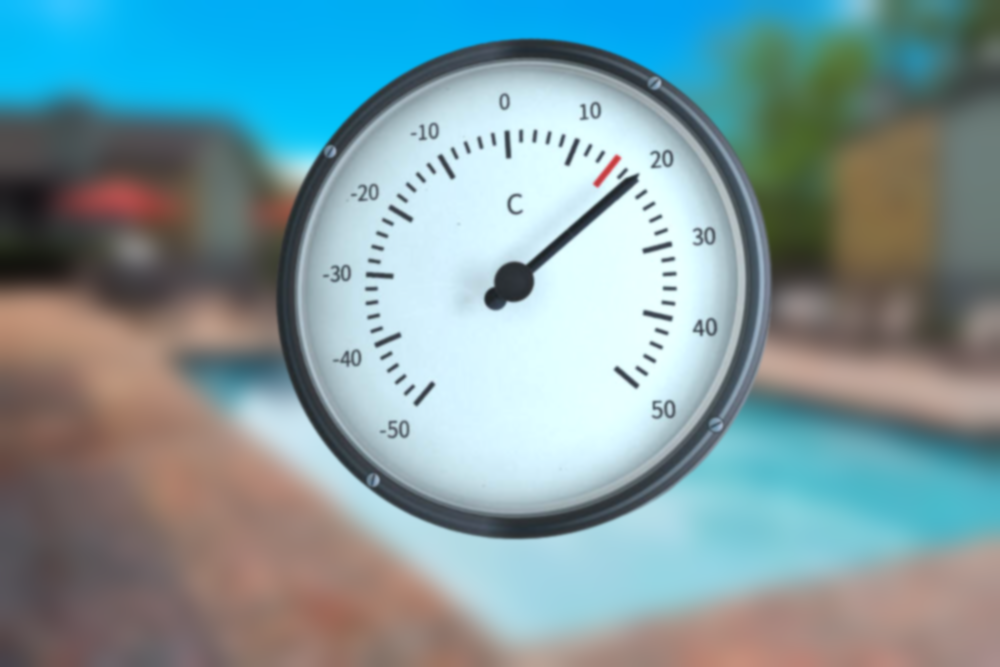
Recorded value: **20** °C
